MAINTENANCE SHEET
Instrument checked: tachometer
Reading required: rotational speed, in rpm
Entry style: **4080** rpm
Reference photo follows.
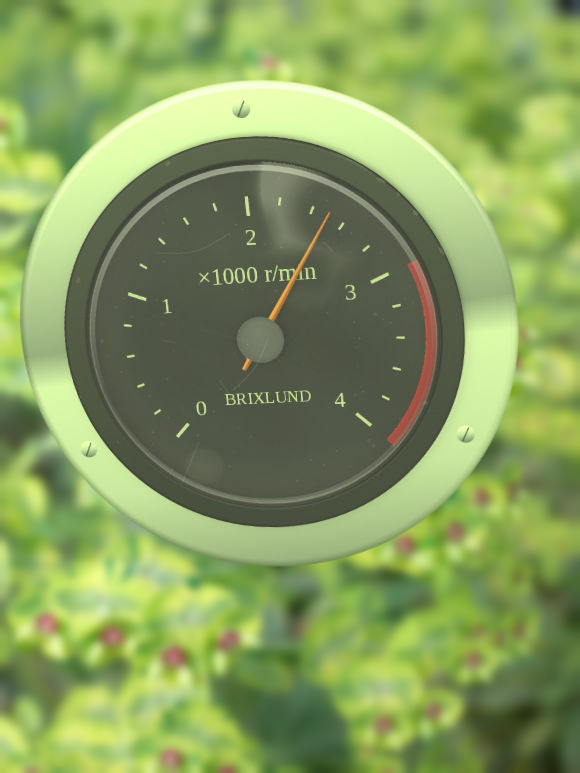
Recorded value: **2500** rpm
